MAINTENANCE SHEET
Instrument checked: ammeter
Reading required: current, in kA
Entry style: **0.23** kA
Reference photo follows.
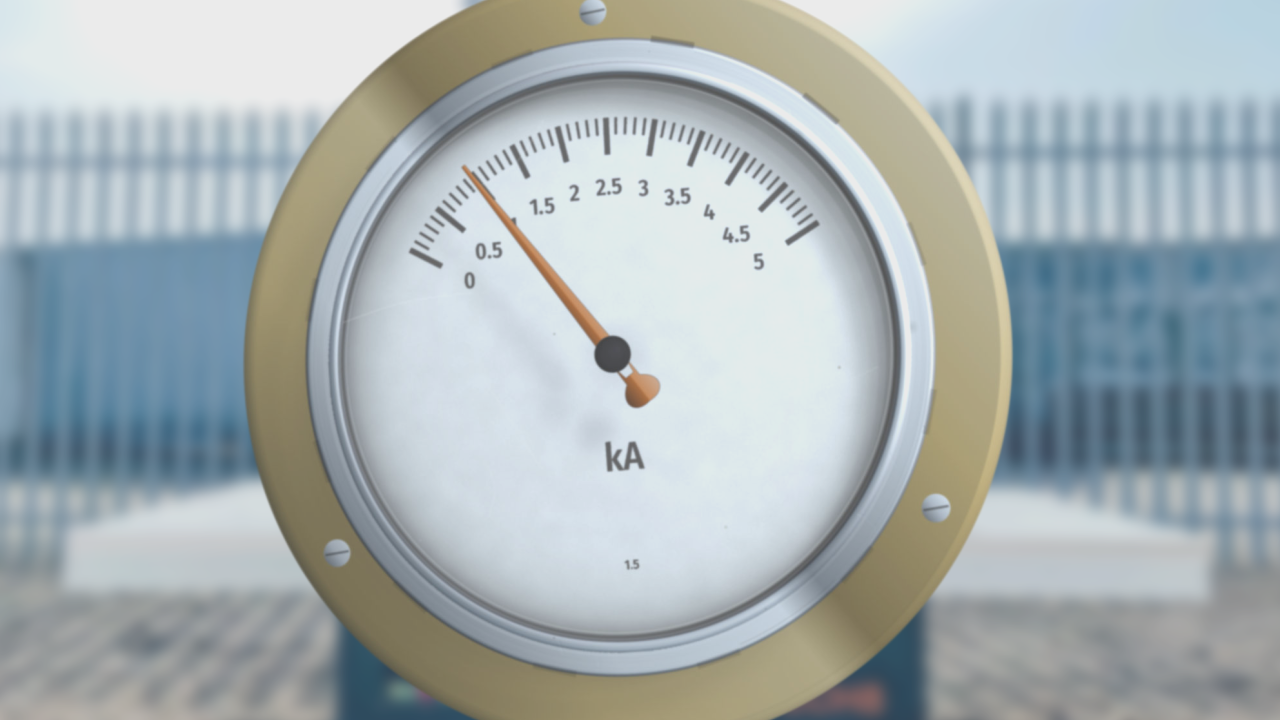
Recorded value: **1** kA
